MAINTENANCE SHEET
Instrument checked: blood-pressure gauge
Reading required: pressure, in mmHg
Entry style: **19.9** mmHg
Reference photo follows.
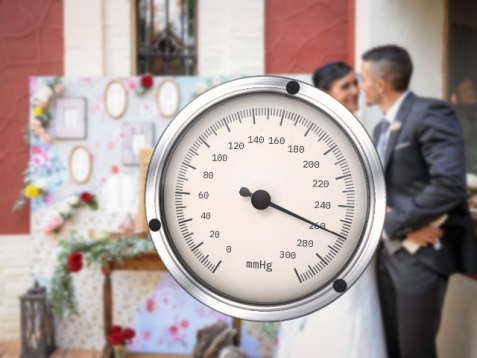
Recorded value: **260** mmHg
